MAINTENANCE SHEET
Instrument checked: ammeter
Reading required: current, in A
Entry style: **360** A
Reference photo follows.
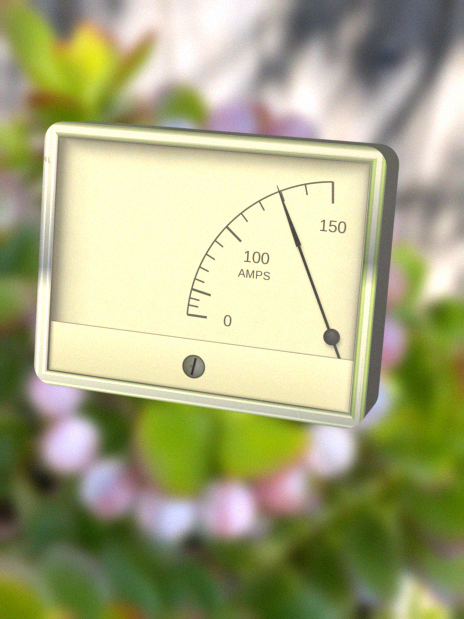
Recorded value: **130** A
